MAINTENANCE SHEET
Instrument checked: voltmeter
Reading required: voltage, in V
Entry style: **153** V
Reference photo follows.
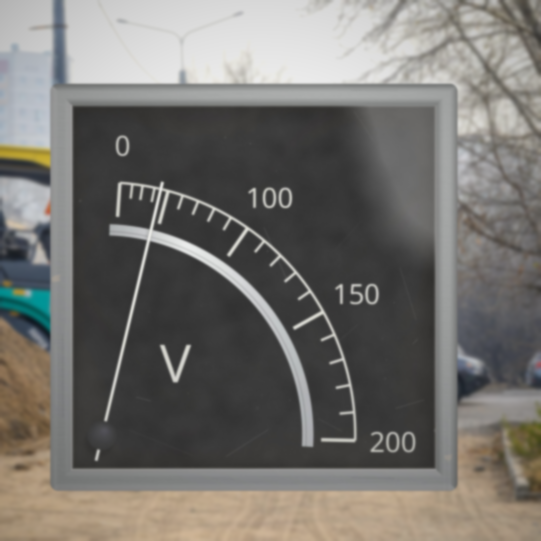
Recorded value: **45** V
